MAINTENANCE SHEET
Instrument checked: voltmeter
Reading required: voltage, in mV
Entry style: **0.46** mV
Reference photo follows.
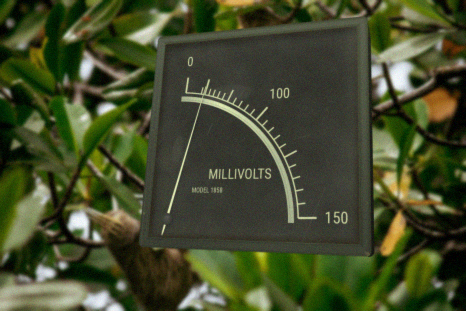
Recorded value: **50** mV
